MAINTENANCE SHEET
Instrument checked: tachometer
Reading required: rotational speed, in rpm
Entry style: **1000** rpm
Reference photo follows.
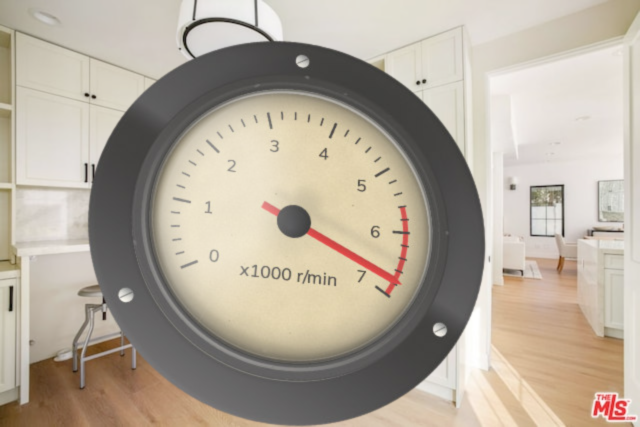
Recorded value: **6800** rpm
